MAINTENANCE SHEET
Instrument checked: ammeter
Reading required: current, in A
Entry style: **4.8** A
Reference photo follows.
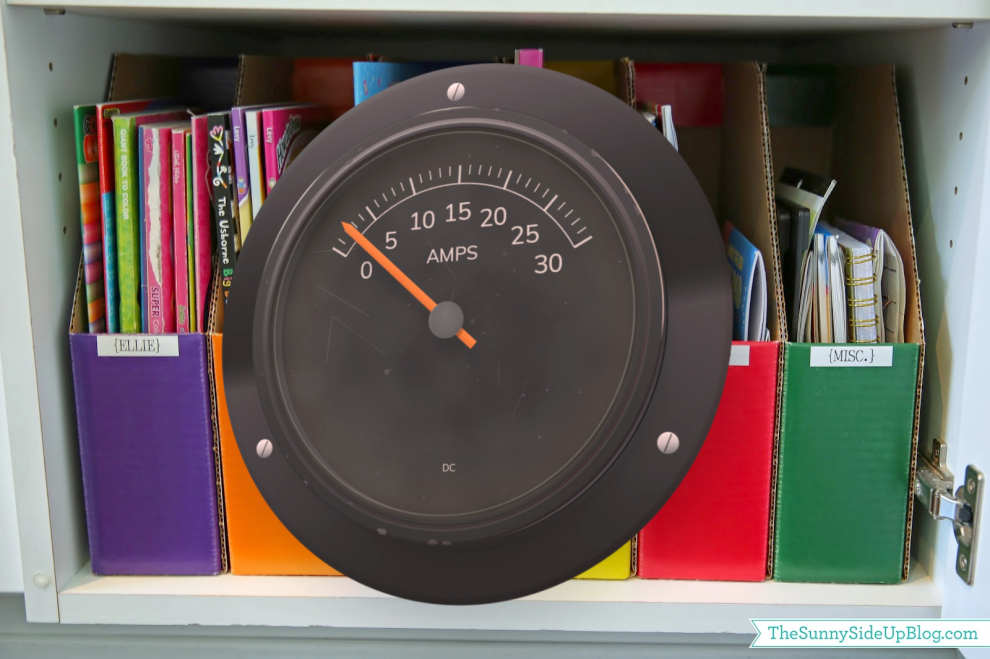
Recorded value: **2.5** A
